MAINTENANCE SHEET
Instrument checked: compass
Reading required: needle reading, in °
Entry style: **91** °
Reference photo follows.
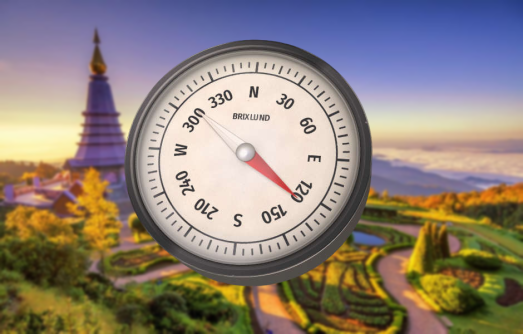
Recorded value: **127.5** °
